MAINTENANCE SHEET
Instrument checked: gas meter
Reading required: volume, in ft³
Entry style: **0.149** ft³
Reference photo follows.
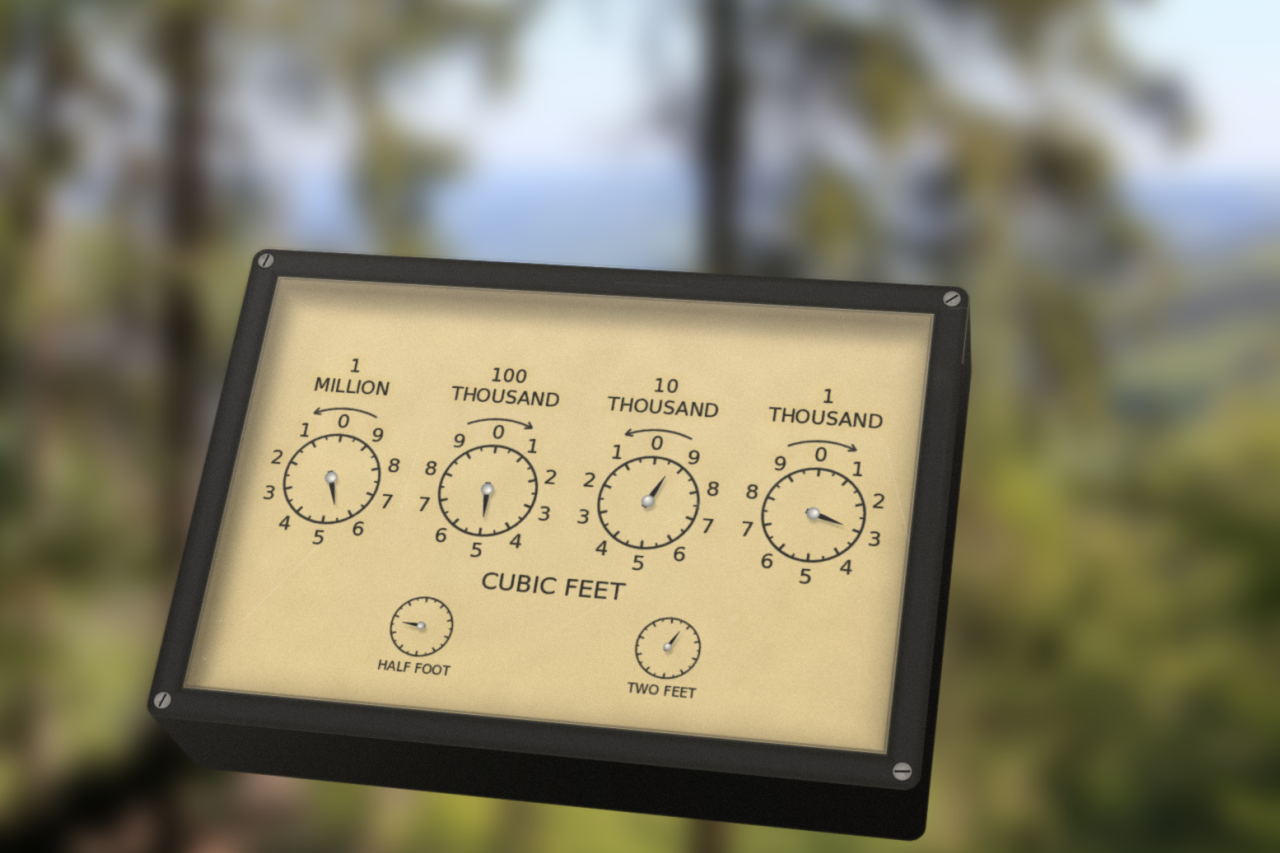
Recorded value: **549300** ft³
